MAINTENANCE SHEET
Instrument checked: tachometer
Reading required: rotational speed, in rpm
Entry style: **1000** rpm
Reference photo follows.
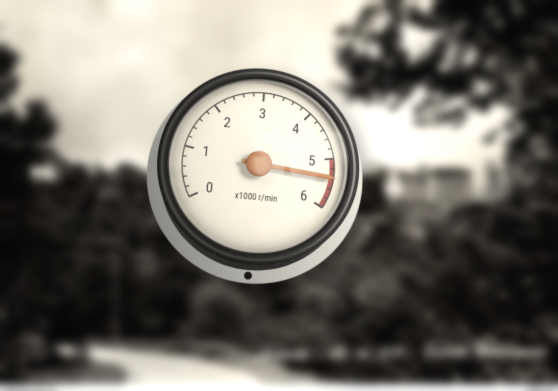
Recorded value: **5400** rpm
